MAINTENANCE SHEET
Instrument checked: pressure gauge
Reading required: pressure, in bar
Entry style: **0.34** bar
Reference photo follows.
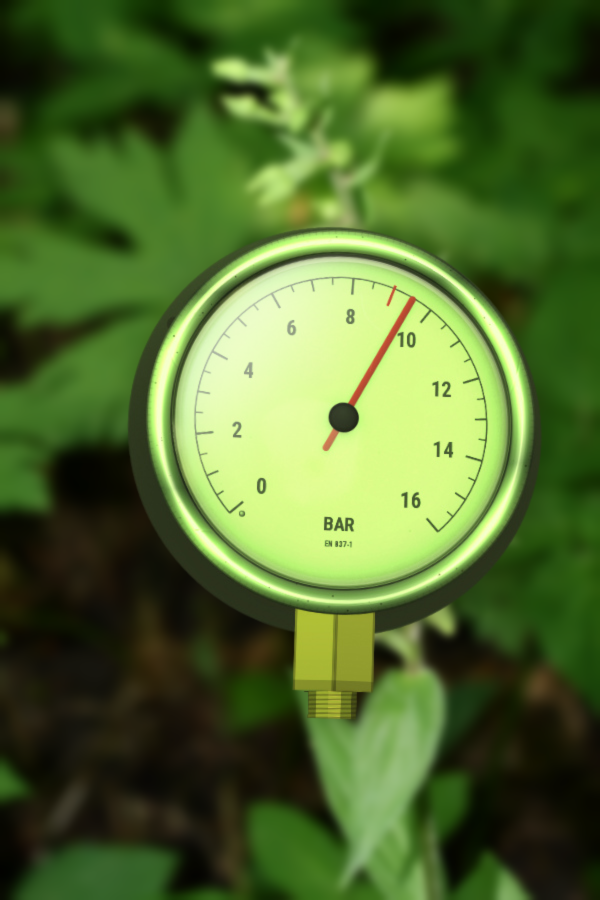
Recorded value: **9.5** bar
